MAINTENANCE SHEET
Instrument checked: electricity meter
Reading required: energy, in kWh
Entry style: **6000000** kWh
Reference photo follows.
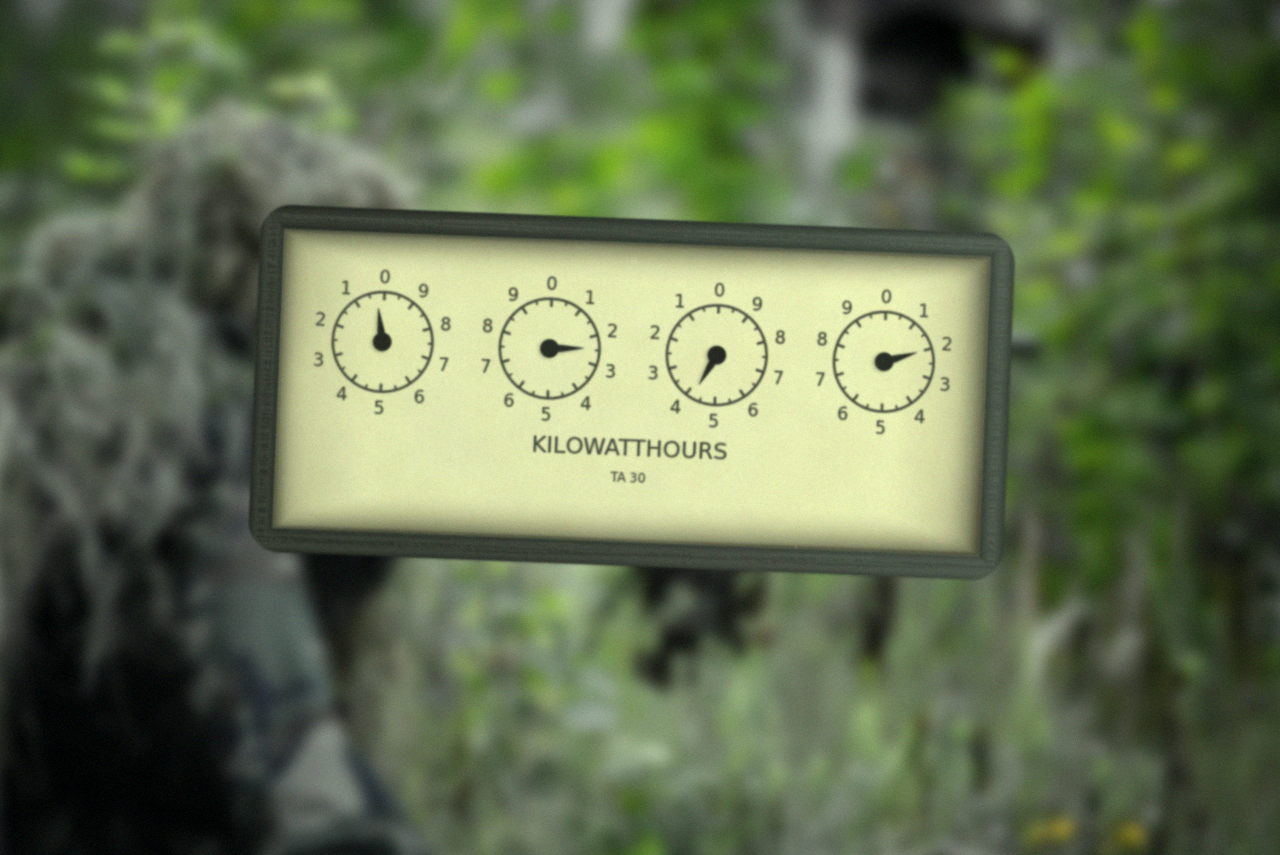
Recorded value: **242** kWh
